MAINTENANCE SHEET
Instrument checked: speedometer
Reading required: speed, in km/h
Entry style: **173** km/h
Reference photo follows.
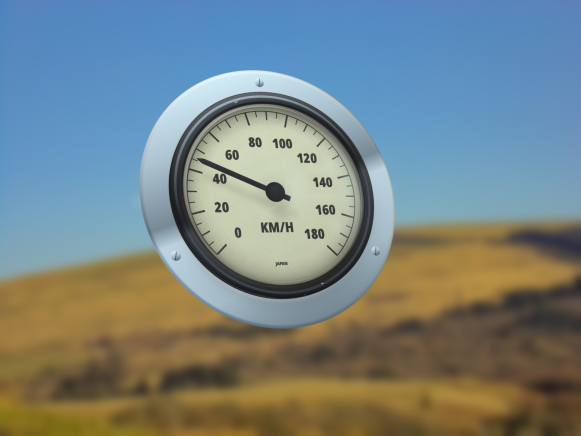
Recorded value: **45** km/h
